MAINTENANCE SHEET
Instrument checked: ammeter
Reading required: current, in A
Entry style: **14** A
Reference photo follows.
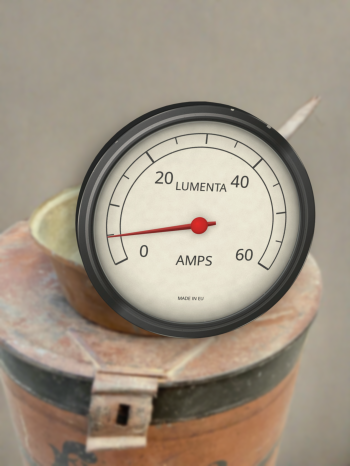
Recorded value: **5** A
